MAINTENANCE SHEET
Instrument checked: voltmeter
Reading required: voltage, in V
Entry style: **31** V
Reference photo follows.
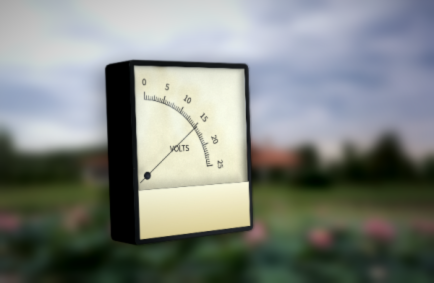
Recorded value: **15** V
